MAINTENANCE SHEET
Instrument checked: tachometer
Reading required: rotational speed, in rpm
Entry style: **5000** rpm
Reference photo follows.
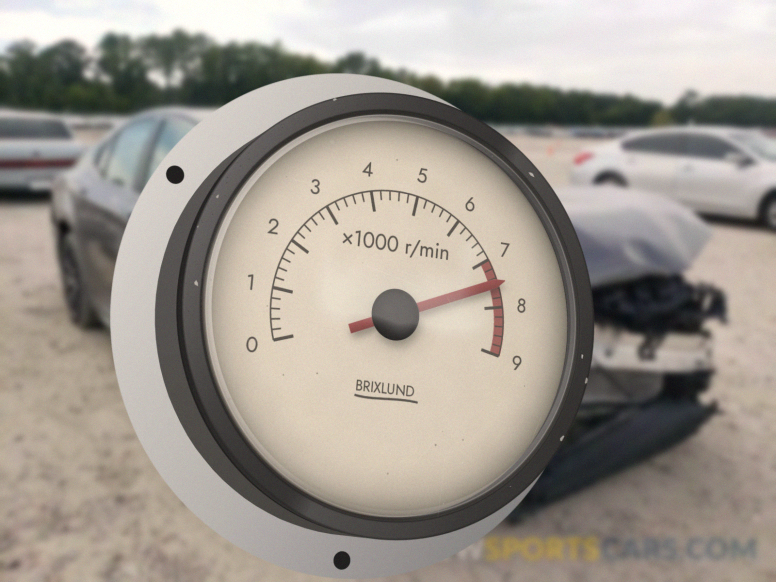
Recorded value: **7500** rpm
